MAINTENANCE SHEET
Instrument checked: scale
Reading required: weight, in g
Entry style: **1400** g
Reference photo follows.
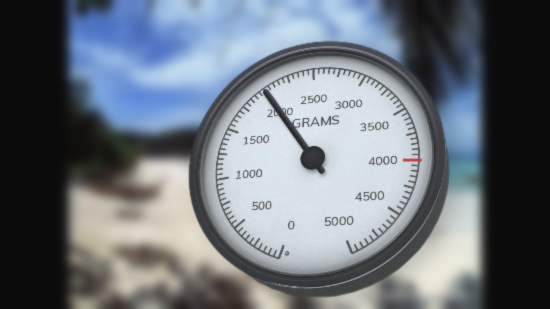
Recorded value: **2000** g
